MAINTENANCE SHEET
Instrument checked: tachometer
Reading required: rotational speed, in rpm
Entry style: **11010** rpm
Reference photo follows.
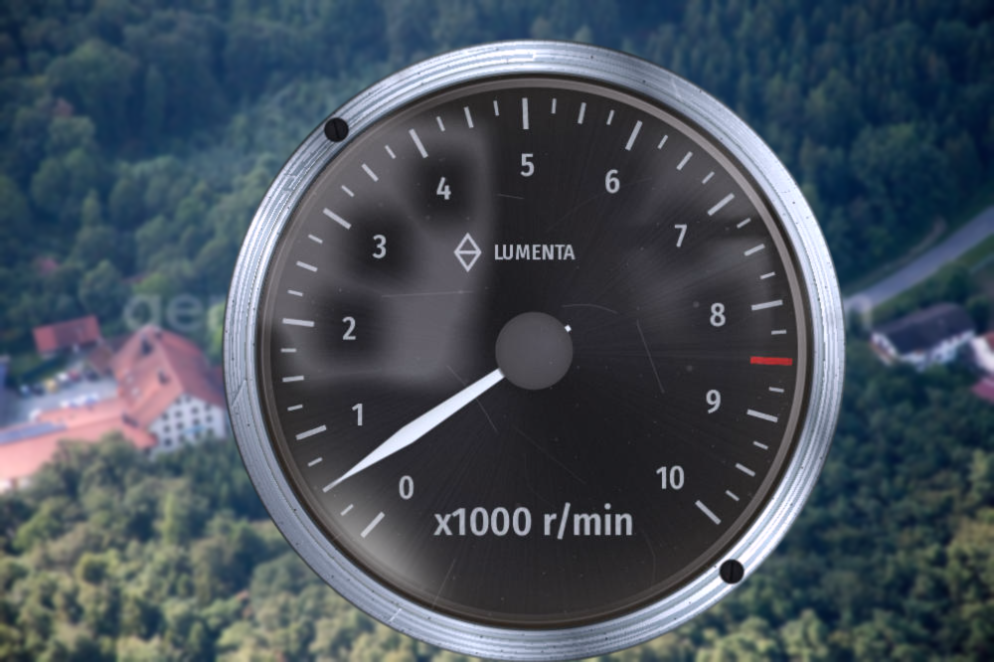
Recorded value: **500** rpm
